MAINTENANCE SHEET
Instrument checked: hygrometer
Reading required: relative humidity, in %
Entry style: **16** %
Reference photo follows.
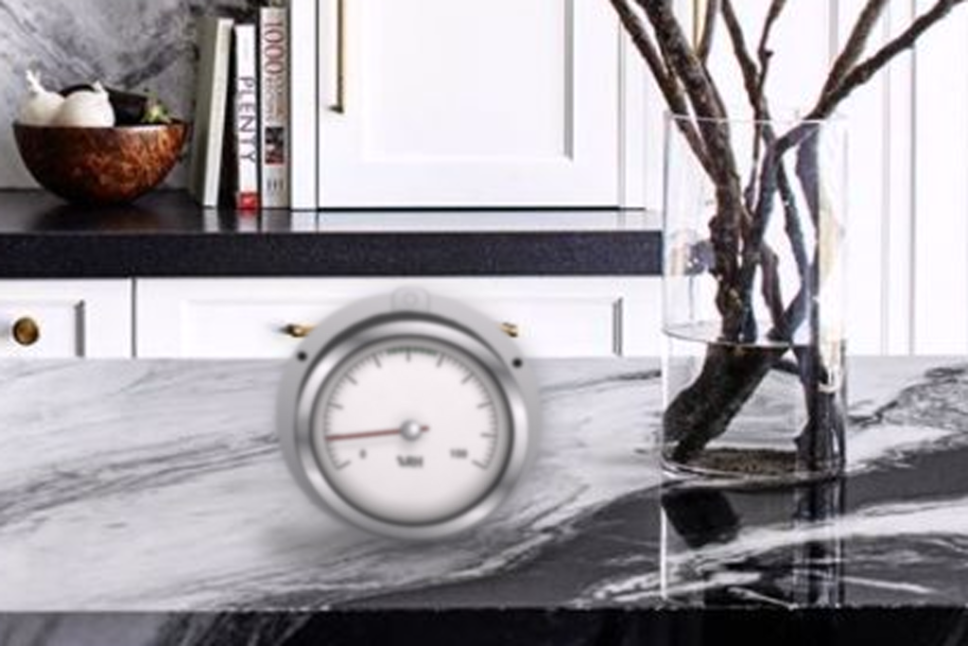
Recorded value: **10** %
